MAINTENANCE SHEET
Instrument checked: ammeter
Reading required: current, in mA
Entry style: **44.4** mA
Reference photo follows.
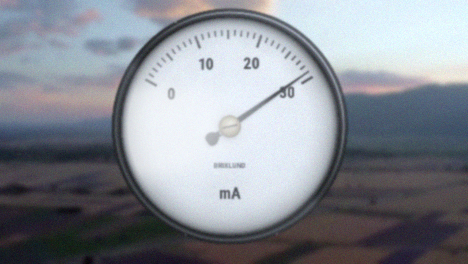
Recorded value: **29** mA
